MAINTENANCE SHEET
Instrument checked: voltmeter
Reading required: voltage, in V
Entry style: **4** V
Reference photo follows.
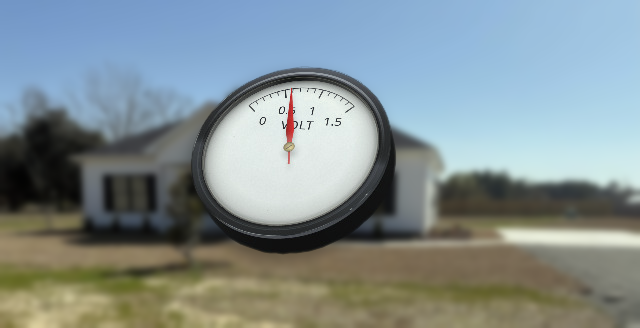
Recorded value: **0.6** V
